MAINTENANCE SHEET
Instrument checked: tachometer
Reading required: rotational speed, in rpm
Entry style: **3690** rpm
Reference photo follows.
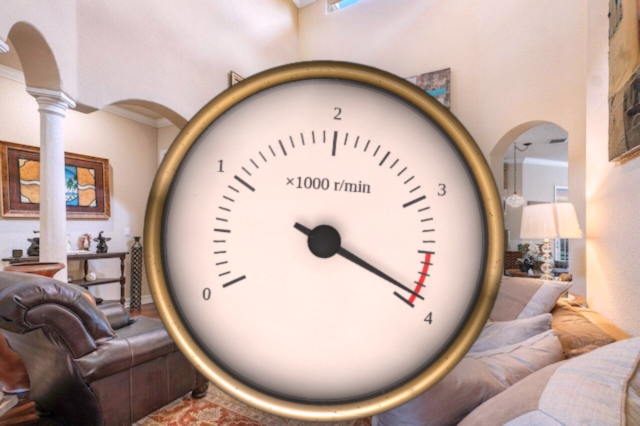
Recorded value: **3900** rpm
